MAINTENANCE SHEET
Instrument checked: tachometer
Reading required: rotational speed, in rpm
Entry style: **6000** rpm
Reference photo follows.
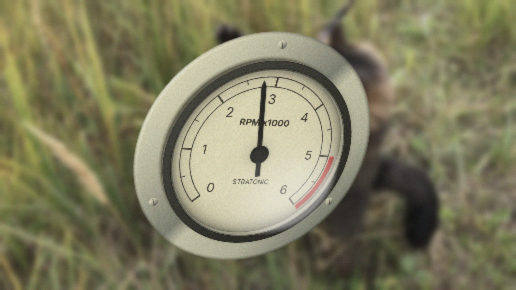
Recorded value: **2750** rpm
